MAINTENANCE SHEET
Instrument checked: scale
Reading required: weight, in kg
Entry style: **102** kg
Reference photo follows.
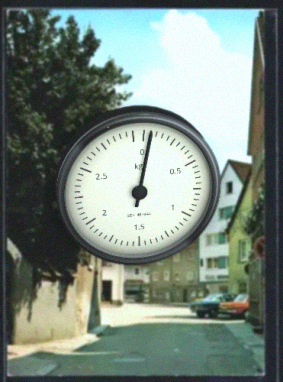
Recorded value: **0.05** kg
